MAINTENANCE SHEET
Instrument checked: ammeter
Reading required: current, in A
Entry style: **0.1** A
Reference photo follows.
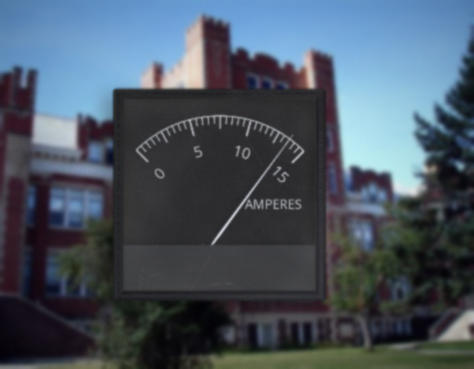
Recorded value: **13.5** A
